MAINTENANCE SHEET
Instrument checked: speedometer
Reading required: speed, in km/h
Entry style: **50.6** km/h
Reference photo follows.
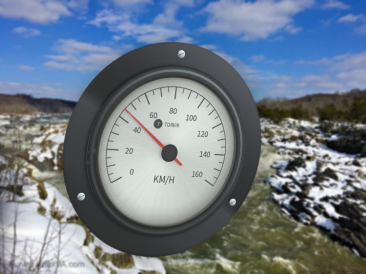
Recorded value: **45** km/h
